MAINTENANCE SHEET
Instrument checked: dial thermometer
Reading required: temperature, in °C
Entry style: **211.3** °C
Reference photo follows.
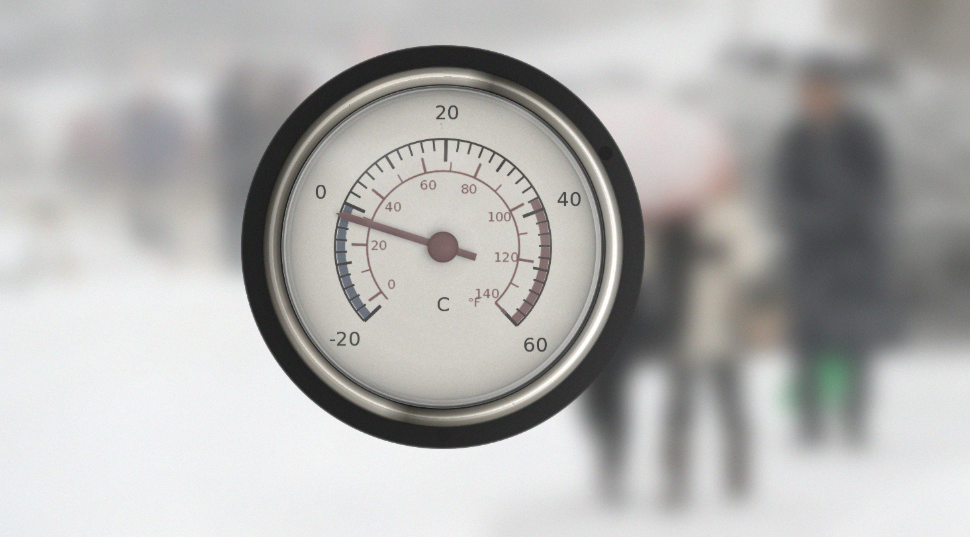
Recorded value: **-2** °C
